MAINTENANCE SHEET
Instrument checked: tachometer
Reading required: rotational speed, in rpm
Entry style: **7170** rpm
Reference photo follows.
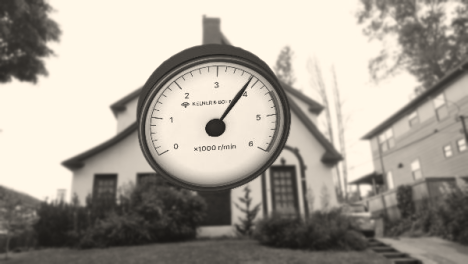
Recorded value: **3800** rpm
